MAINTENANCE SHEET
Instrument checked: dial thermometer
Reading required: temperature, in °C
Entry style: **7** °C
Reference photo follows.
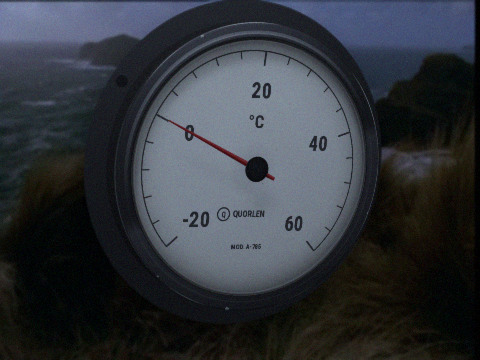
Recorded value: **0** °C
